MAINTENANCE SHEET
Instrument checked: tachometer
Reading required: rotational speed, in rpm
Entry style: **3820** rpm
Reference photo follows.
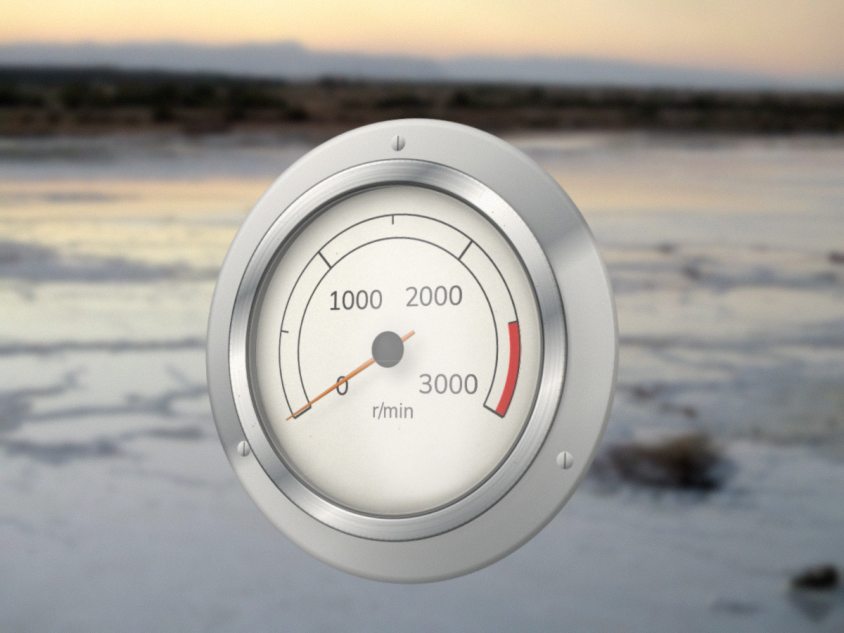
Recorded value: **0** rpm
